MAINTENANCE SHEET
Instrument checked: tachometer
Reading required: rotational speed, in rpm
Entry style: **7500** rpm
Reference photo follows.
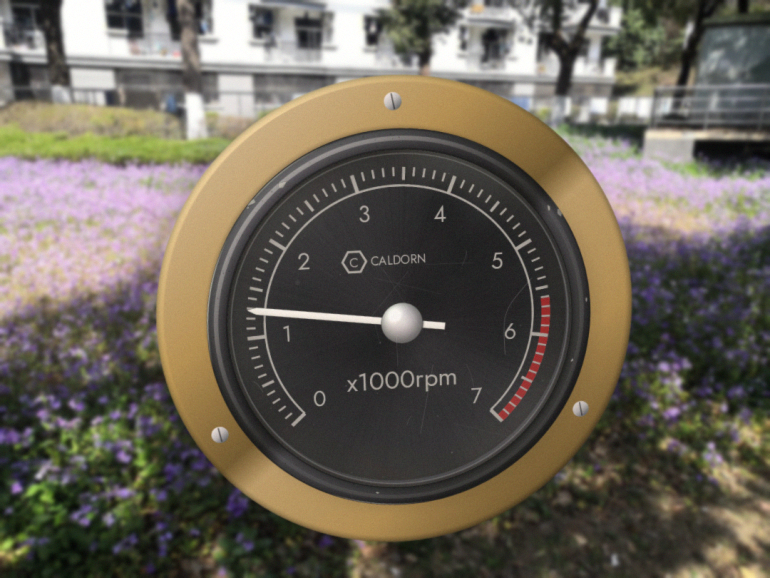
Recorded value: **1300** rpm
